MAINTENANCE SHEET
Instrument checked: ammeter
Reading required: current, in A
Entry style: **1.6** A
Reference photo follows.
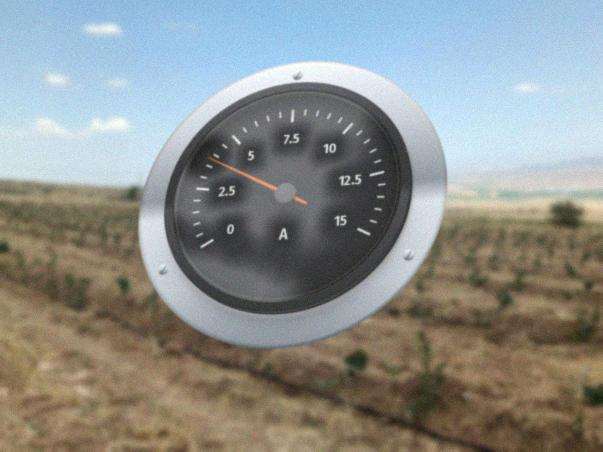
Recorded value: **3.75** A
